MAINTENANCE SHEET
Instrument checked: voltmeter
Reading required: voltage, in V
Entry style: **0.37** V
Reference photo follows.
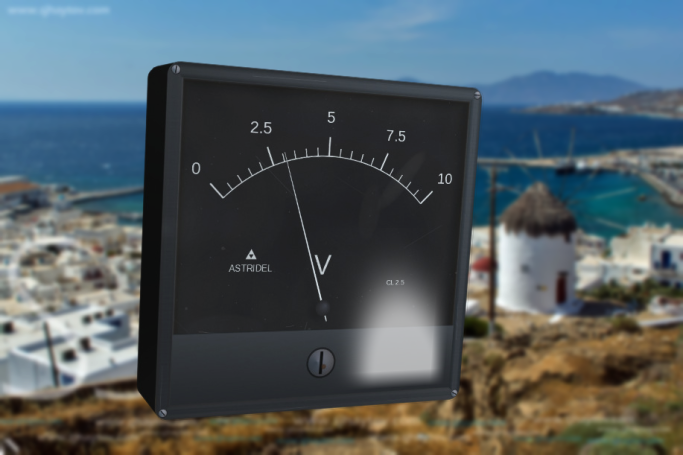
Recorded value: **3** V
